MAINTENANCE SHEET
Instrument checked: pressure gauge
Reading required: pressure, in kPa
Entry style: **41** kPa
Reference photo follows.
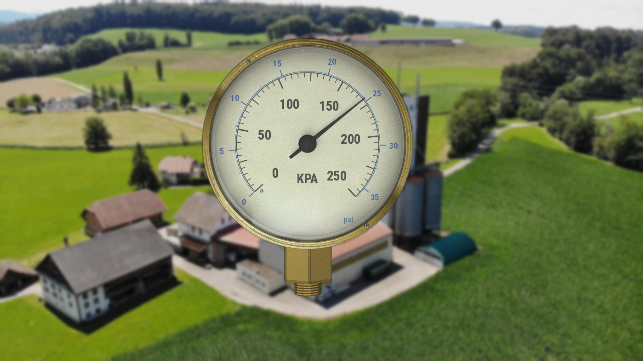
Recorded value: **170** kPa
